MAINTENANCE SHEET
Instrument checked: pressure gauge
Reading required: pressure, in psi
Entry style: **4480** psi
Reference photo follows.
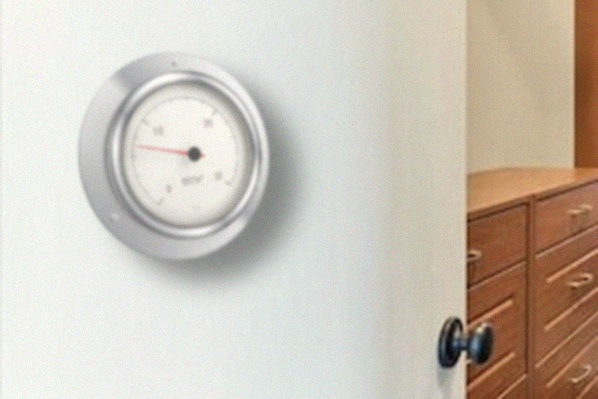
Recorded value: **7** psi
